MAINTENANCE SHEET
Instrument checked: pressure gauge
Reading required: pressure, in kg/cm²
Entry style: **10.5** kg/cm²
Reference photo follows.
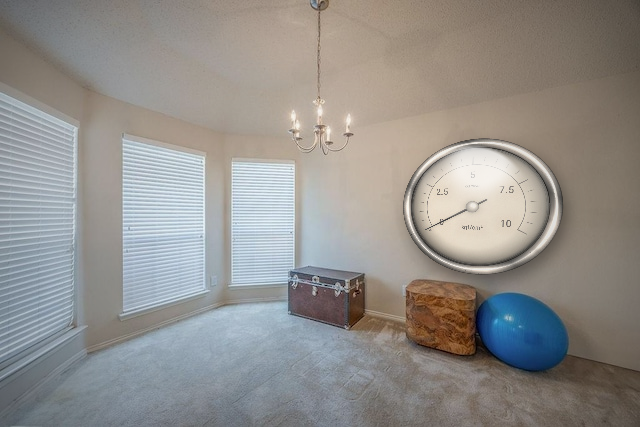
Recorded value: **0** kg/cm²
